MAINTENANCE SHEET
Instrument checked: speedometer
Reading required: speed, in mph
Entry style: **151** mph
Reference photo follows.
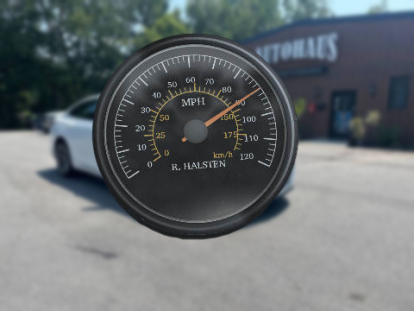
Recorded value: **90** mph
